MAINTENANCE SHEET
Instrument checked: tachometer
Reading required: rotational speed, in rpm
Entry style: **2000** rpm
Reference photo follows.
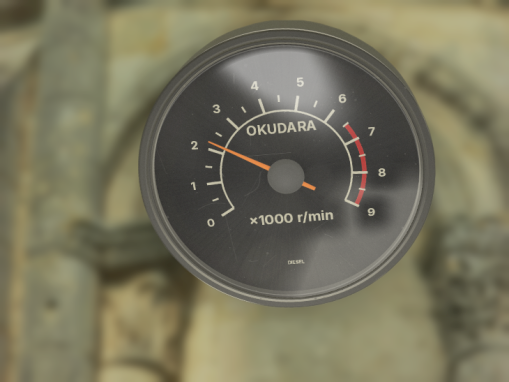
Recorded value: **2250** rpm
